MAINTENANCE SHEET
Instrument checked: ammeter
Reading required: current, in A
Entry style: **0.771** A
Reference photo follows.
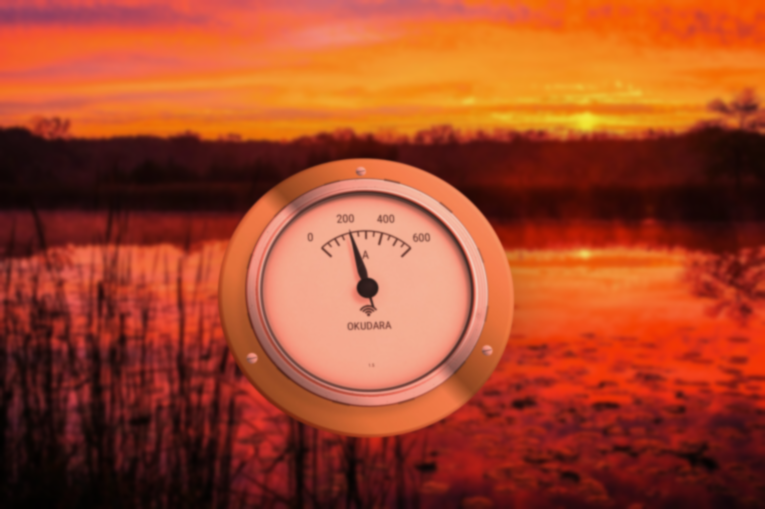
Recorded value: **200** A
